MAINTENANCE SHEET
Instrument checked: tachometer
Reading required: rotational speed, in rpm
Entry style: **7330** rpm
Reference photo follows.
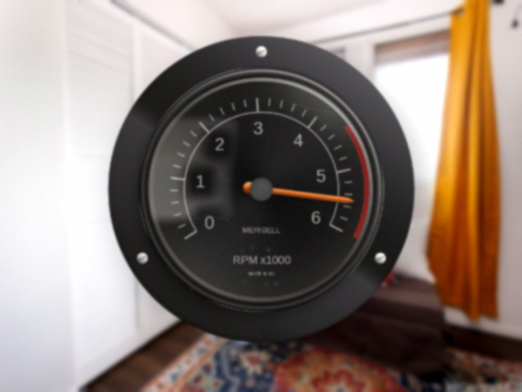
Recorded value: **5500** rpm
